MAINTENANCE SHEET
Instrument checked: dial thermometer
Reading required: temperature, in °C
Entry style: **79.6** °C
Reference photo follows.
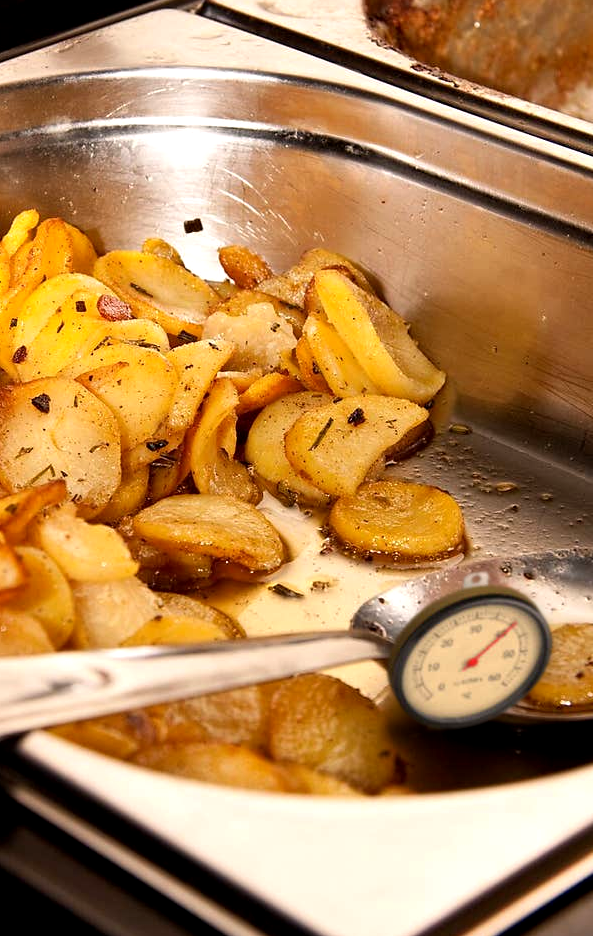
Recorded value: **40** °C
